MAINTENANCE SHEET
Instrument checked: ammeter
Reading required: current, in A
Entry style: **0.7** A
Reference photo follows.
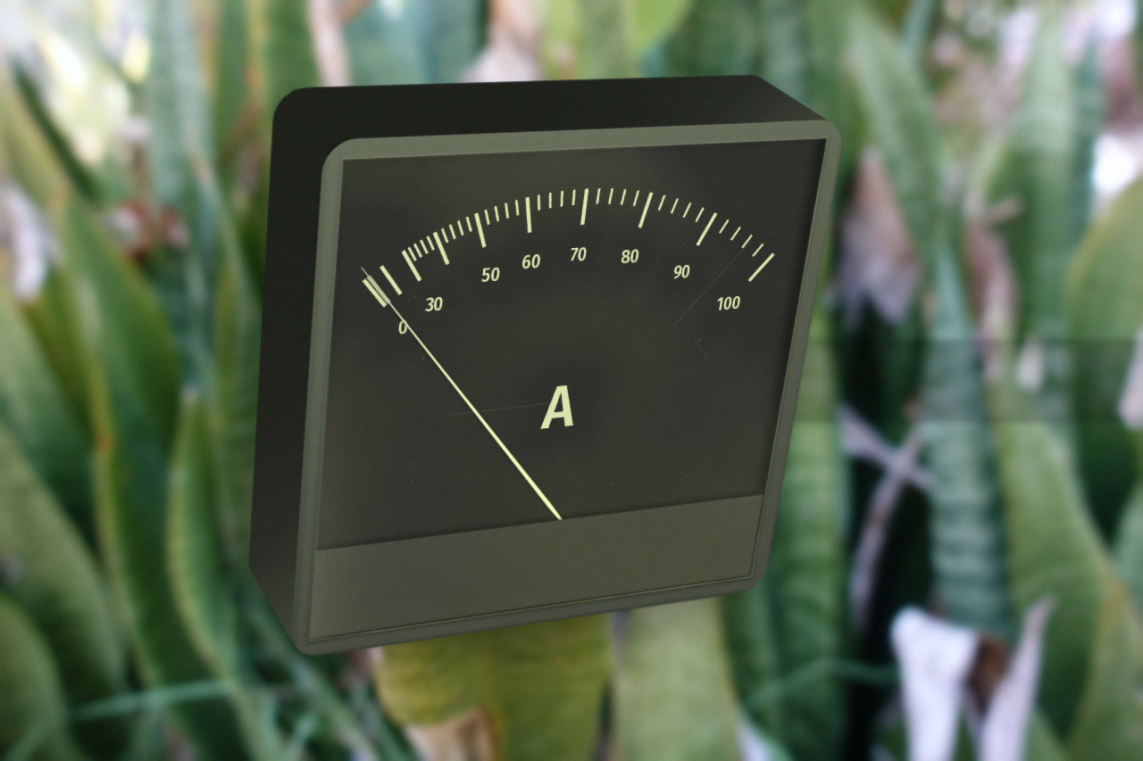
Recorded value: **10** A
